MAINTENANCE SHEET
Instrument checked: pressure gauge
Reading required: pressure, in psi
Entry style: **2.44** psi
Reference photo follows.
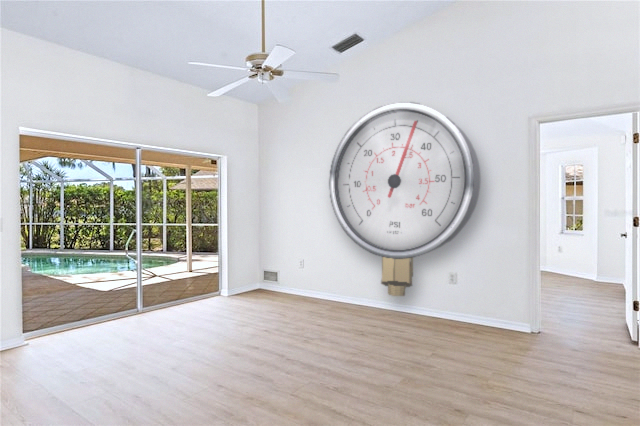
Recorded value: **35** psi
